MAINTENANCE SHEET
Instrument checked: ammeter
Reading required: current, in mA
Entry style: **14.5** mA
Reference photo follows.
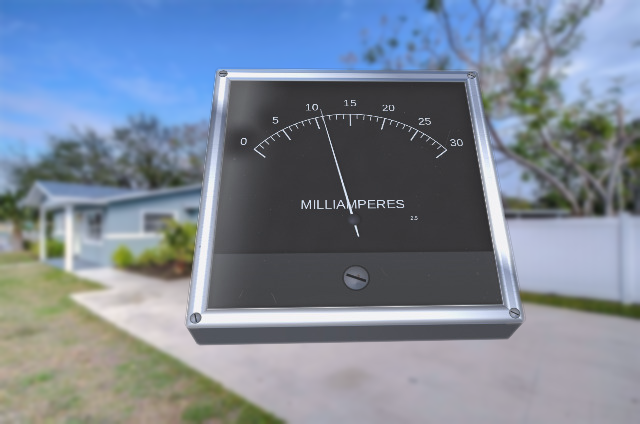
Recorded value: **11** mA
